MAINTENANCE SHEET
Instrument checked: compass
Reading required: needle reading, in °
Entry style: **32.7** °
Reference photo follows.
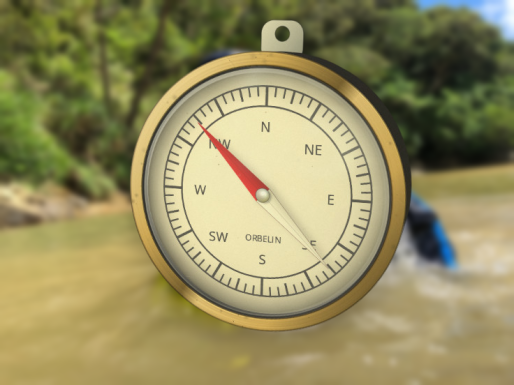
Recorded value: **315** °
